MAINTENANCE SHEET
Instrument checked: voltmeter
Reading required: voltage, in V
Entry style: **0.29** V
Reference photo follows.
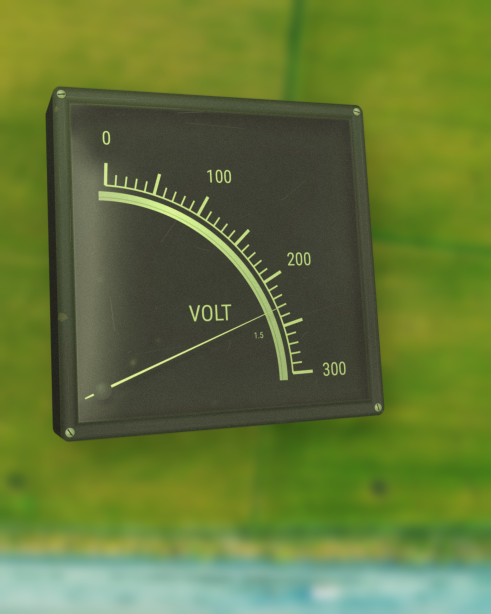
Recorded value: **230** V
